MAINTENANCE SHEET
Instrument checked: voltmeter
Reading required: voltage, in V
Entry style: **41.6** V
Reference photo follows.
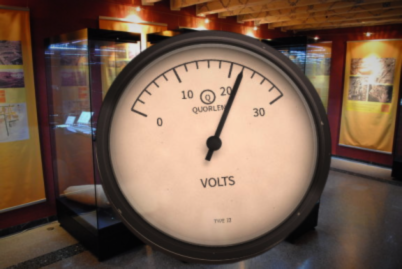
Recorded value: **22** V
